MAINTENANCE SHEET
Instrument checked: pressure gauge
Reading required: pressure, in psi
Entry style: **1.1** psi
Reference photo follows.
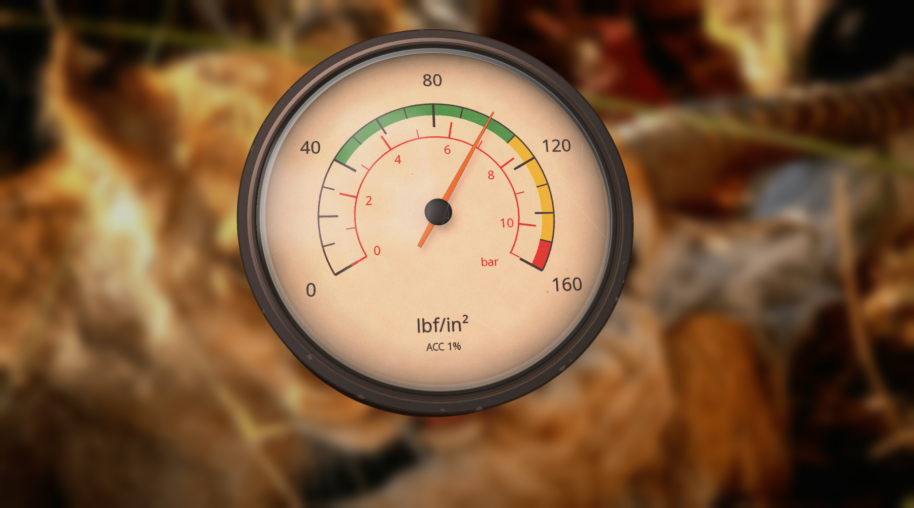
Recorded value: **100** psi
